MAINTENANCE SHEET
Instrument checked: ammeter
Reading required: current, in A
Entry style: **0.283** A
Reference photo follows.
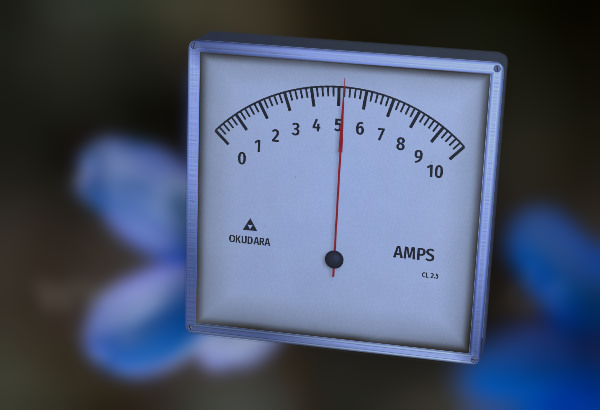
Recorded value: **5.2** A
